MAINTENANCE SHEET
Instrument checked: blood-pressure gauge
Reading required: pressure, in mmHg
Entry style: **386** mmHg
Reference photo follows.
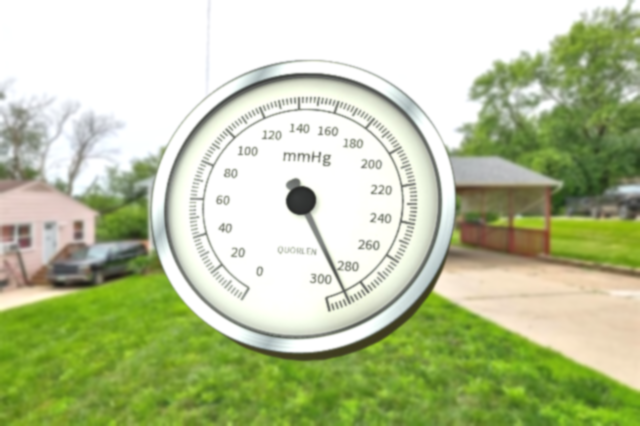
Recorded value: **290** mmHg
